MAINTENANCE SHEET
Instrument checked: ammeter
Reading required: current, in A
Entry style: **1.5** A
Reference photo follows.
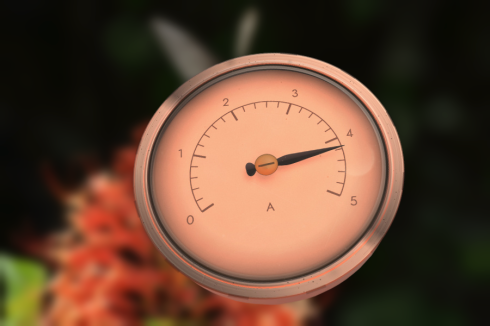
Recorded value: **4.2** A
